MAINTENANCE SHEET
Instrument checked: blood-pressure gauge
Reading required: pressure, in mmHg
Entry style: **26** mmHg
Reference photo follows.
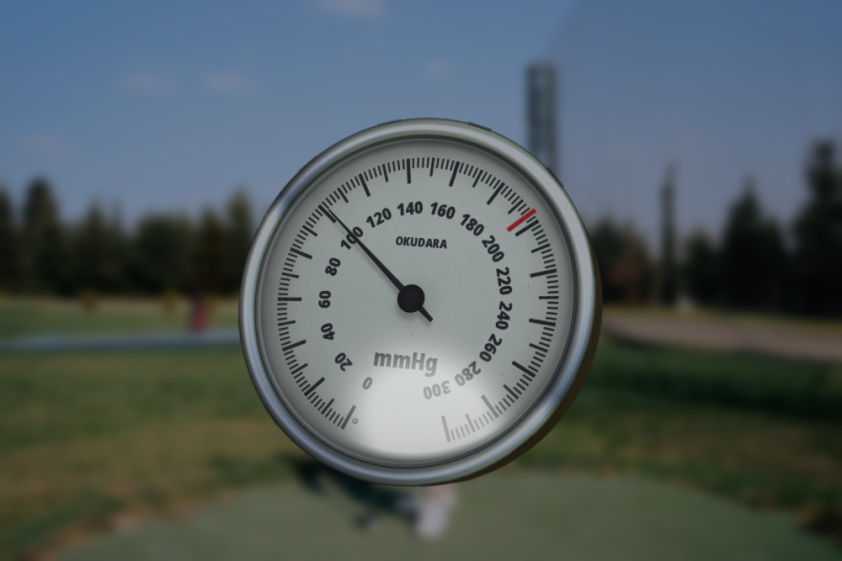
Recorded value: **102** mmHg
